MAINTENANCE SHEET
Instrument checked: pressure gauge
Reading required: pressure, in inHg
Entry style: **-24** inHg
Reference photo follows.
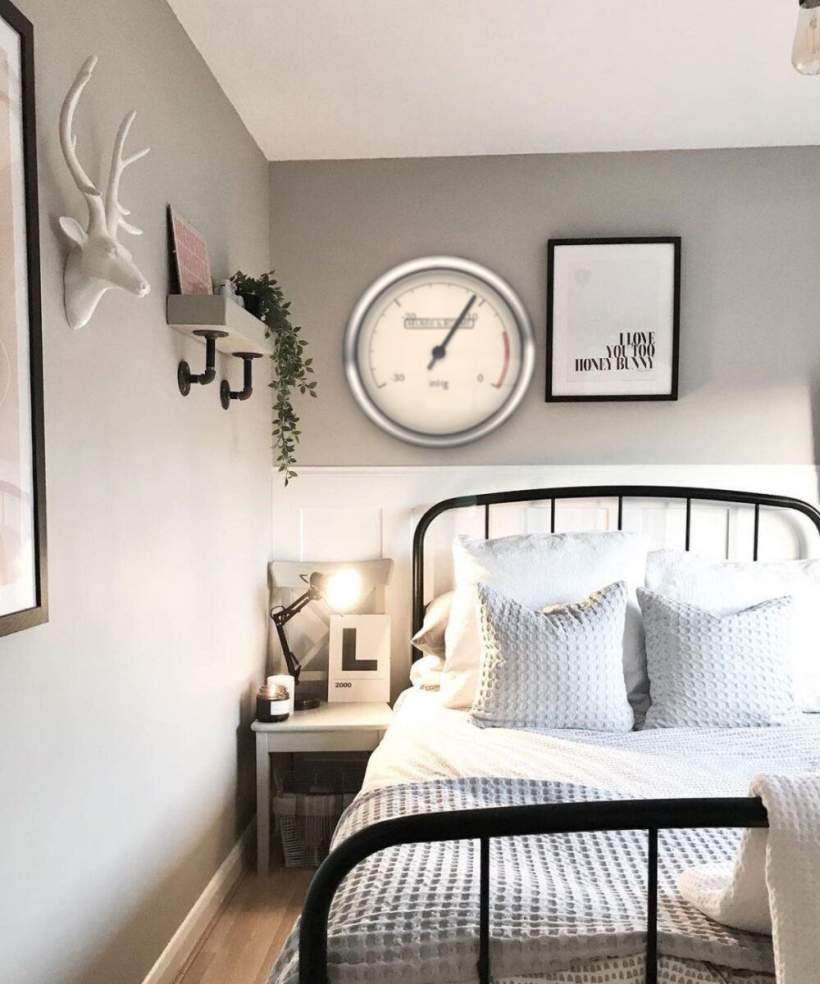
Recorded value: **-11** inHg
